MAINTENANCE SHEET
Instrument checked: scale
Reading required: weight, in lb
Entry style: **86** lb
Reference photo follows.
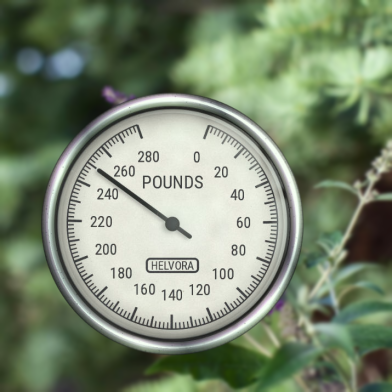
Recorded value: **250** lb
